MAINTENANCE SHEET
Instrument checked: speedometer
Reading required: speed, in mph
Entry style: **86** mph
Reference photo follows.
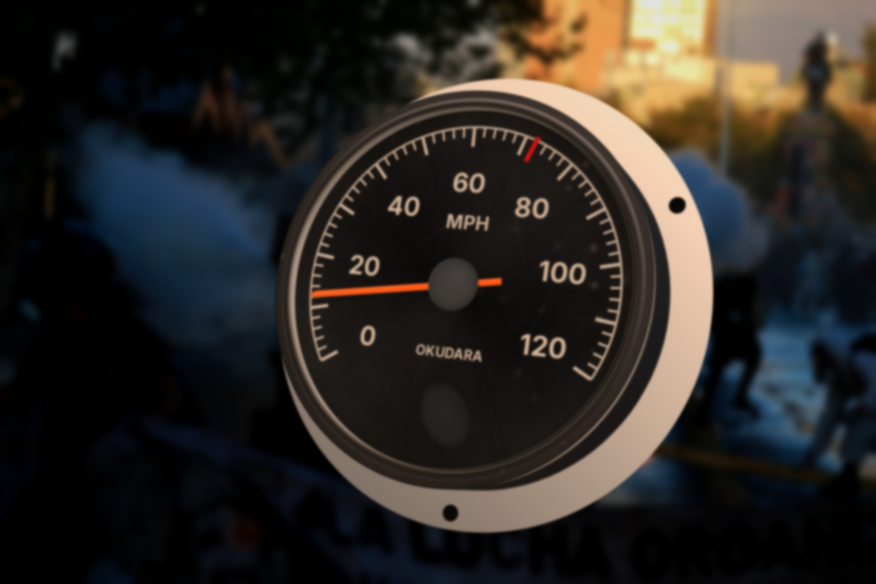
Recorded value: **12** mph
